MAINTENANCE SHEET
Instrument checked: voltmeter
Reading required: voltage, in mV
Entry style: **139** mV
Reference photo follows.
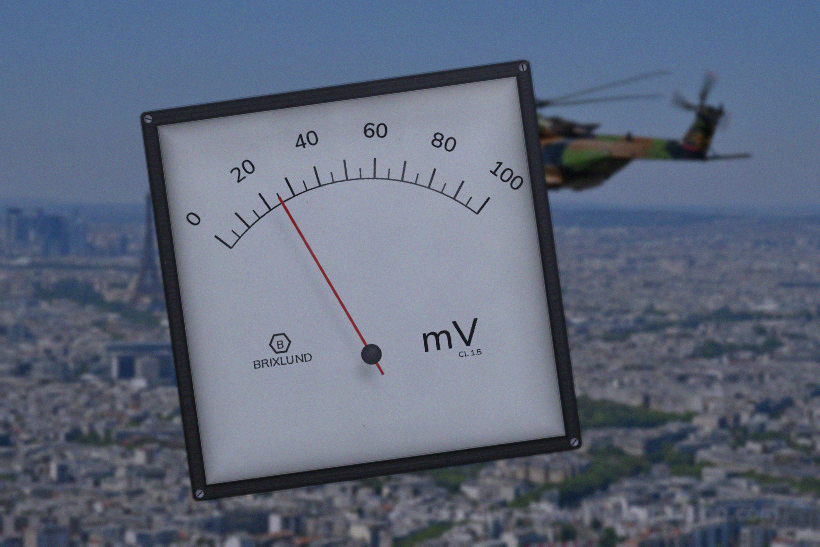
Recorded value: **25** mV
